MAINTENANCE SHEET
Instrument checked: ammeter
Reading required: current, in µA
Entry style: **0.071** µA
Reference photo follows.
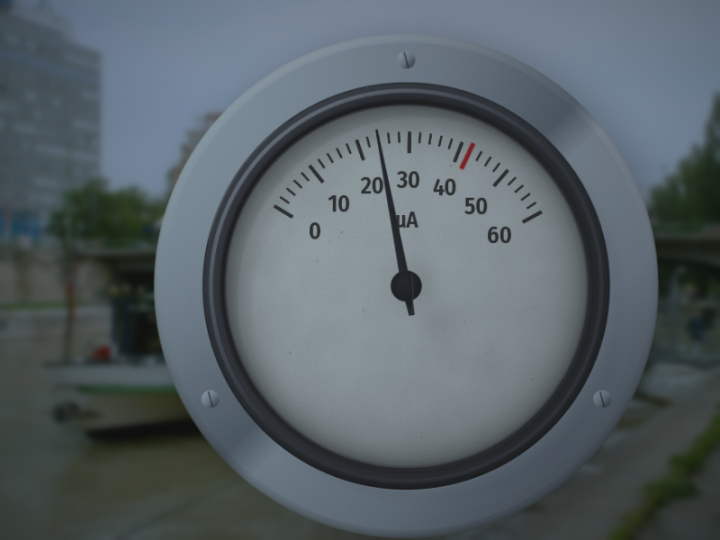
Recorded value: **24** µA
